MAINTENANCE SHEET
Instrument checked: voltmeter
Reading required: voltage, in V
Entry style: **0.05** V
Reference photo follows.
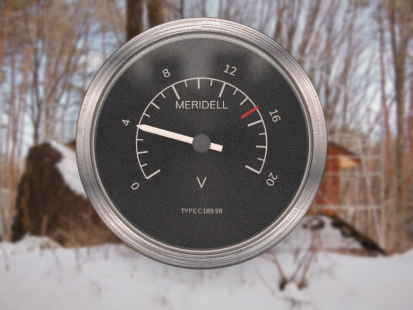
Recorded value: **4** V
